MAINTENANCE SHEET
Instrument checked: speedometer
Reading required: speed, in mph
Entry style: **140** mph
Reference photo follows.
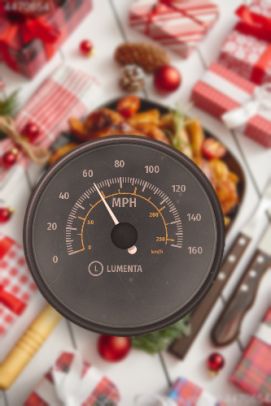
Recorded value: **60** mph
